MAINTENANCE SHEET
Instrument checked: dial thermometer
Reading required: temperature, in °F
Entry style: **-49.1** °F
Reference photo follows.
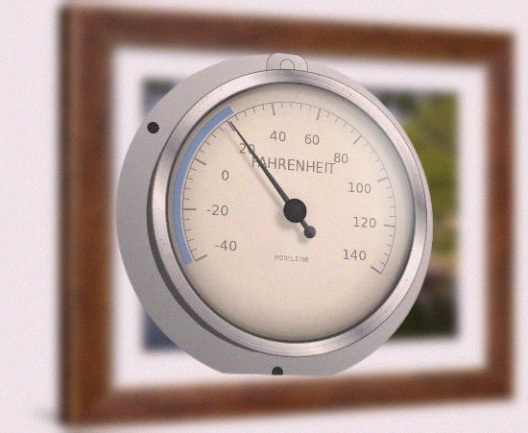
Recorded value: **20** °F
